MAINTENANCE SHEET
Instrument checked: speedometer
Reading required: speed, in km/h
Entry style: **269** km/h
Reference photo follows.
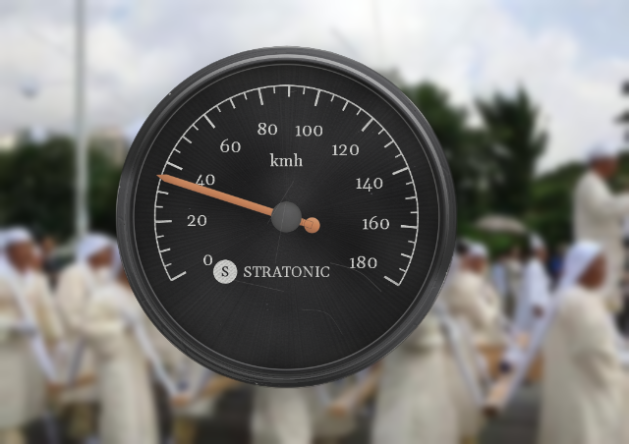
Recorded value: **35** km/h
